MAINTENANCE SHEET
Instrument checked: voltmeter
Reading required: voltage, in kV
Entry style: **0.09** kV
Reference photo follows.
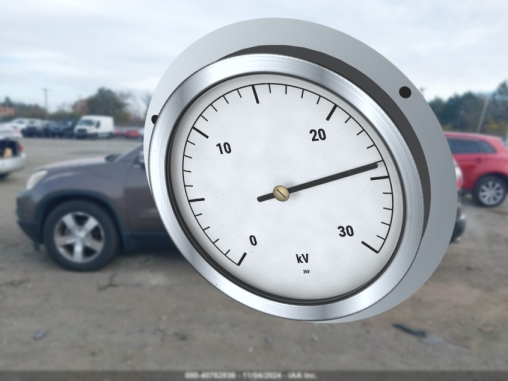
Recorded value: **24** kV
